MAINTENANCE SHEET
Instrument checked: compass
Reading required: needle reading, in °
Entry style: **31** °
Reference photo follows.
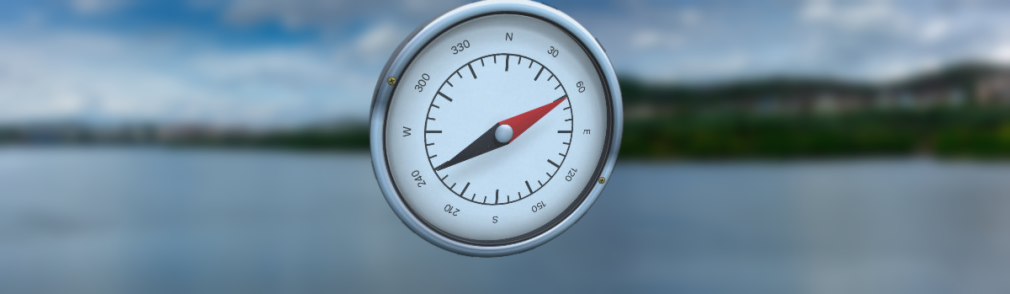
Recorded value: **60** °
